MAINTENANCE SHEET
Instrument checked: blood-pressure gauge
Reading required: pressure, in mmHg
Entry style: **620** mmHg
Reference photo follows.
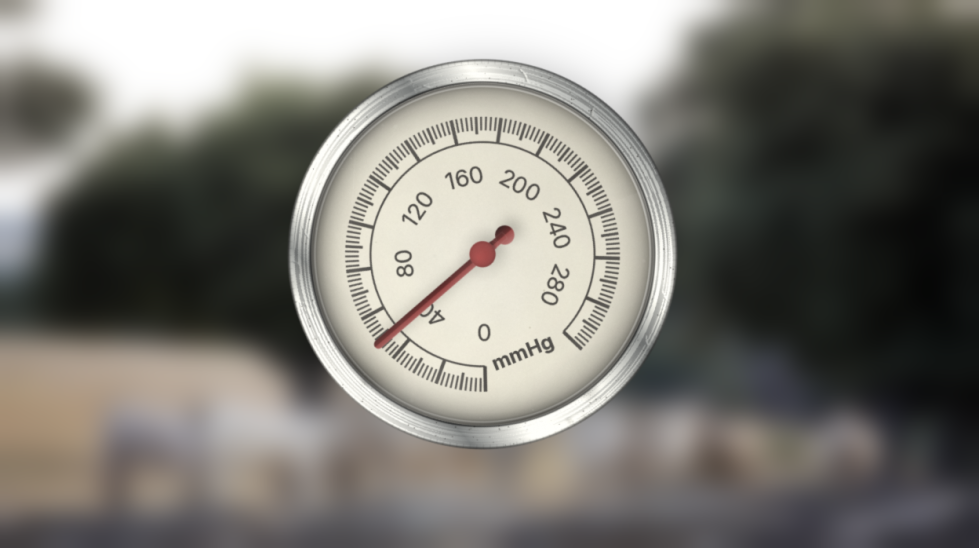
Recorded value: **48** mmHg
